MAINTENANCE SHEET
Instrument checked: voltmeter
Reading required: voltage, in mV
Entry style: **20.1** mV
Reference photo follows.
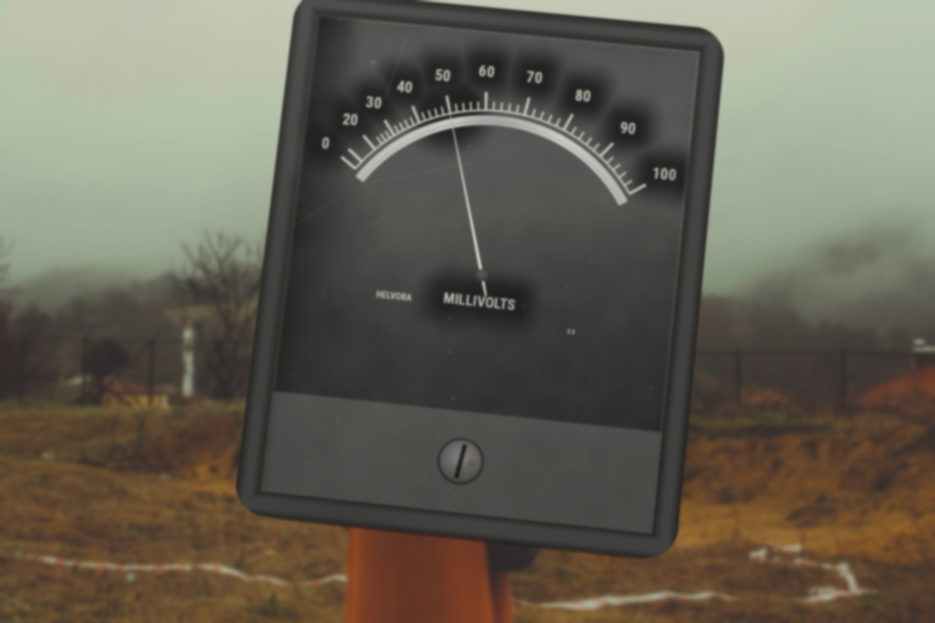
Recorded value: **50** mV
